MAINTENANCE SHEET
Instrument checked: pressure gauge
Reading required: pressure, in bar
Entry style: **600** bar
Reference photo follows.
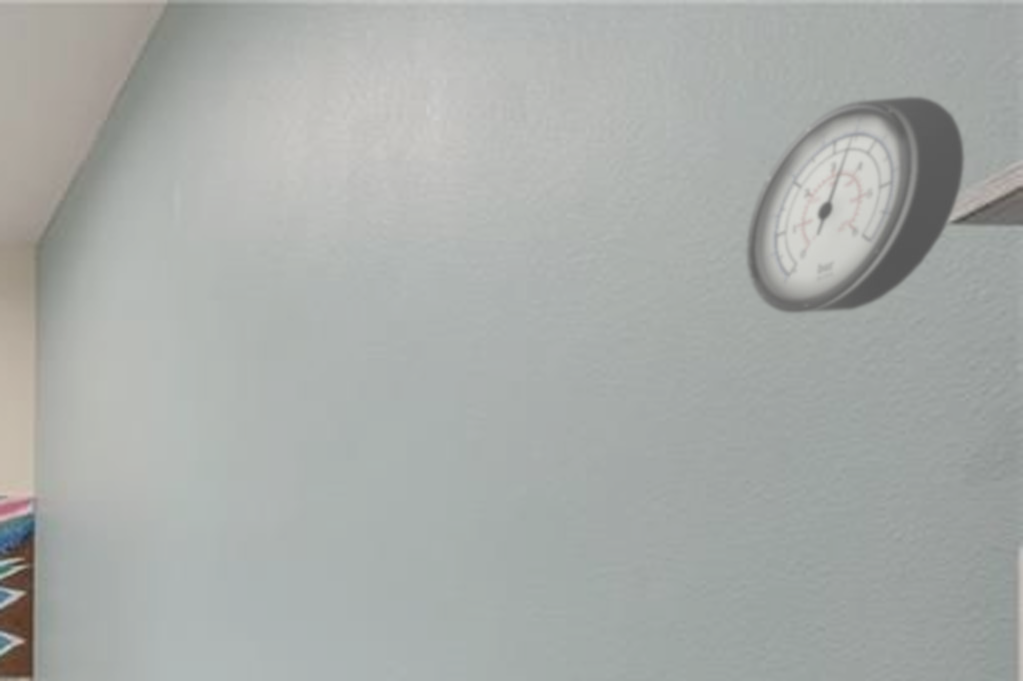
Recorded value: **3.5** bar
